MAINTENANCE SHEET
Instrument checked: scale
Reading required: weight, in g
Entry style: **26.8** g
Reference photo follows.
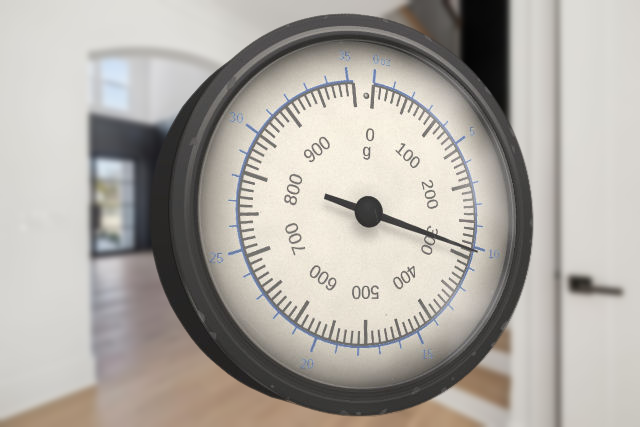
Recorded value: **290** g
